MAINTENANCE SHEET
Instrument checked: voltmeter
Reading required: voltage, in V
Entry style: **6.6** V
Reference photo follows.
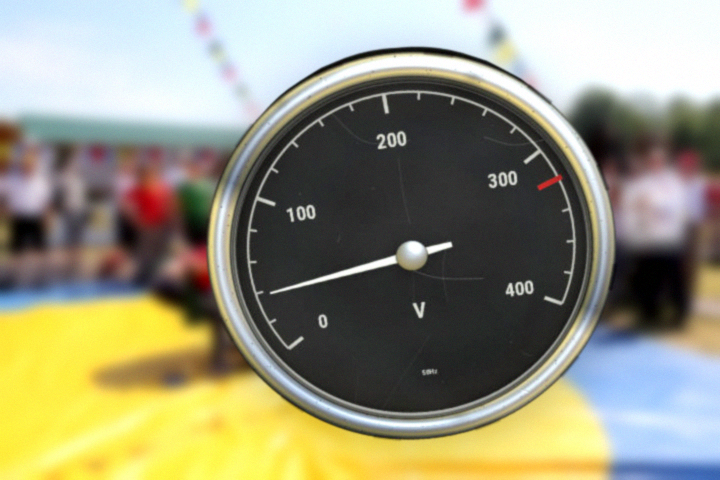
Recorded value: **40** V
